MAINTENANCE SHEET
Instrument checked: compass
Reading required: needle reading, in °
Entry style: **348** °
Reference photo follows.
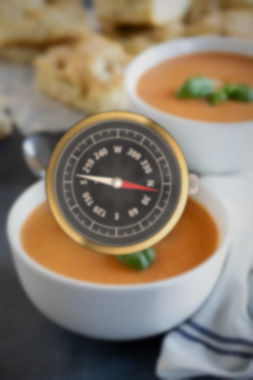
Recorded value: **10** °
